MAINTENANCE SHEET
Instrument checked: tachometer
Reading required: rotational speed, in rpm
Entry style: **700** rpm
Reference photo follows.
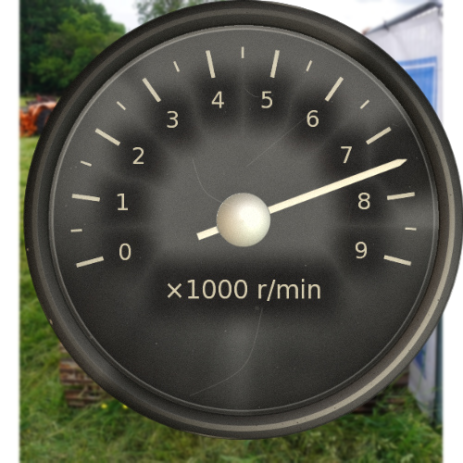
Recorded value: **7500** rpm
